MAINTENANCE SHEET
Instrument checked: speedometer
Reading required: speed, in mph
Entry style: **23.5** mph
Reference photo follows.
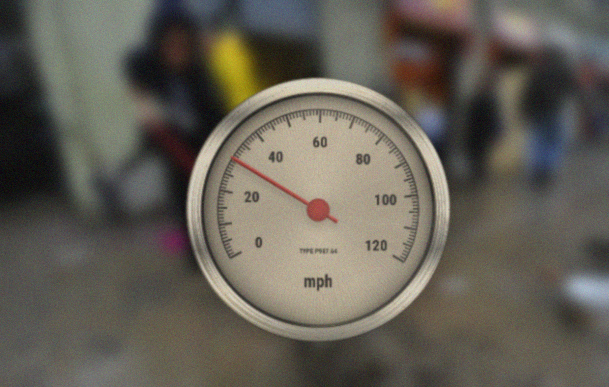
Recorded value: **30** mph
